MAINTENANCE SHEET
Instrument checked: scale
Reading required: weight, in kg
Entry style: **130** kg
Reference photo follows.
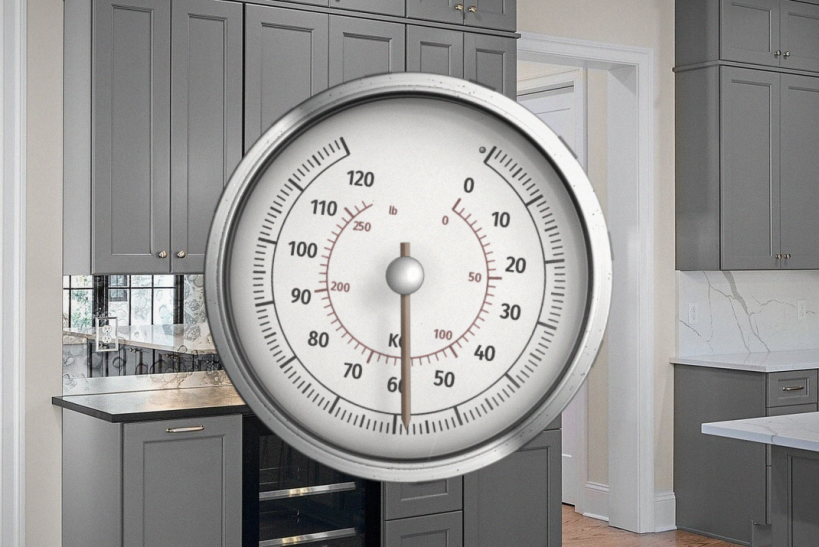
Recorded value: **58** kg
